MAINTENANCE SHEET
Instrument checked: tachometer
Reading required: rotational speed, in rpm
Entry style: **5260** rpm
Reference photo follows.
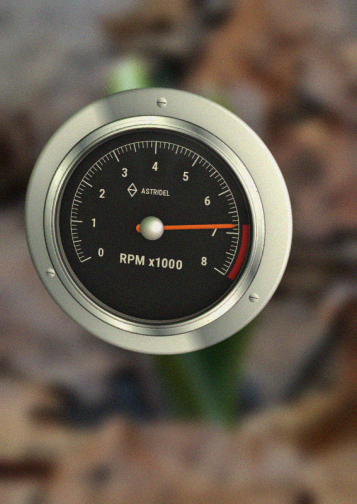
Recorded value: **6800** rpm
